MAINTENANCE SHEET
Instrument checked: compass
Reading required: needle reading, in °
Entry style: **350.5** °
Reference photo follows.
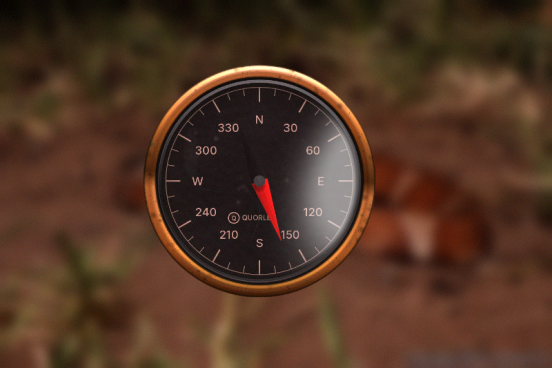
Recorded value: **160** °
